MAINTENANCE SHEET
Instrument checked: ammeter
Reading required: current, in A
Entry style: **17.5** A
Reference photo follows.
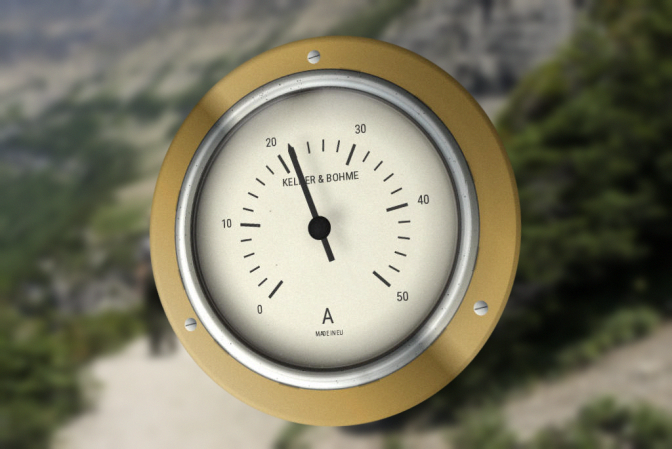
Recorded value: **22** A
